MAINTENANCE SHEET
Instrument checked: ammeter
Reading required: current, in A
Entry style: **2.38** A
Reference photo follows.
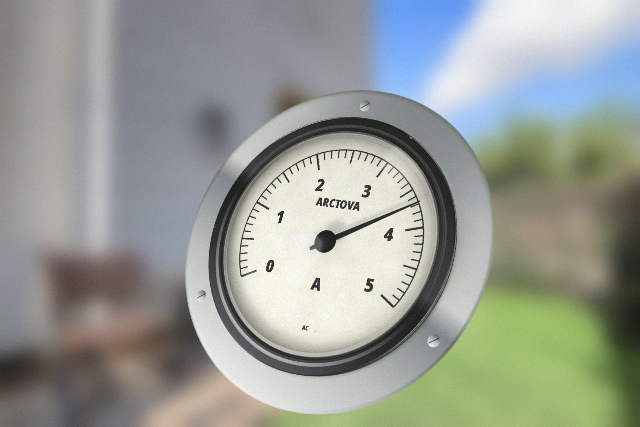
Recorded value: **3.7** A
